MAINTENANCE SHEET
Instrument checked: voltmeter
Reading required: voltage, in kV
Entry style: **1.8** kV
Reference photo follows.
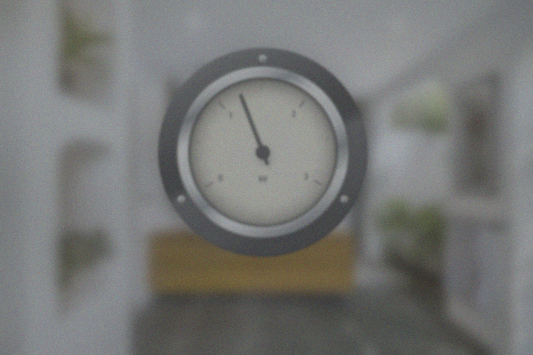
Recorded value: **1.25** kV
